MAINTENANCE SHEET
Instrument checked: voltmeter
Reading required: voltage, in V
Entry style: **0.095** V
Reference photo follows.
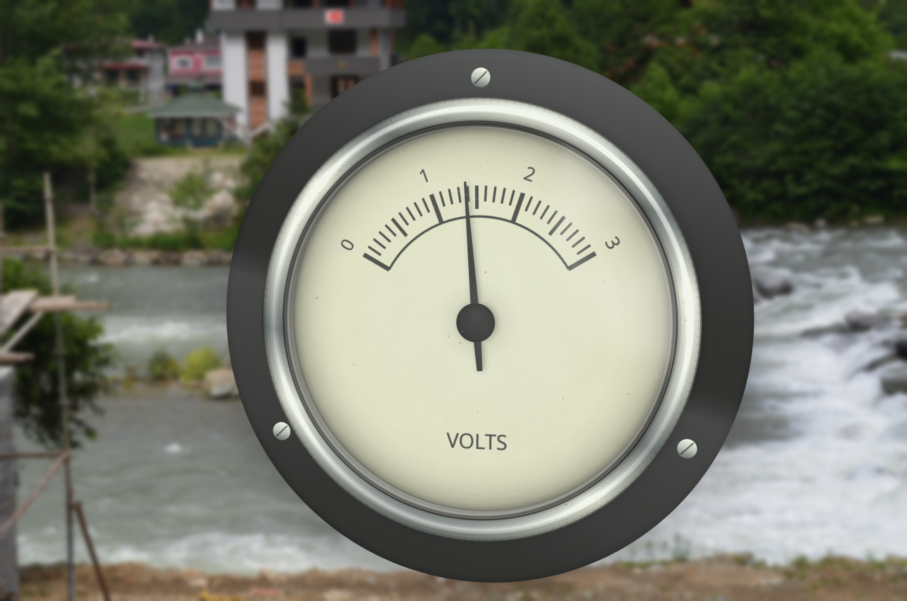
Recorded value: **1.4** V
